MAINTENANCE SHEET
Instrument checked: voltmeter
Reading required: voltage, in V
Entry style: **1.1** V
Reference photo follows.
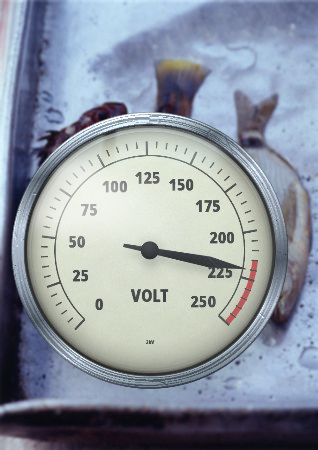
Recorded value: **220** V
